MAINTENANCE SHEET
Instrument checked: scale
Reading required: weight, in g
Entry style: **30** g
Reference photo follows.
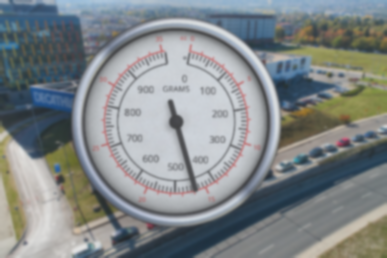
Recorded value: **450** g
